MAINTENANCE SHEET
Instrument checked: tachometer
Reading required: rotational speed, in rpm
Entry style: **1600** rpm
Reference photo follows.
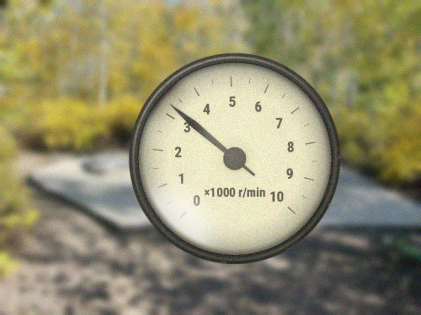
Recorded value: **3250** rpm
